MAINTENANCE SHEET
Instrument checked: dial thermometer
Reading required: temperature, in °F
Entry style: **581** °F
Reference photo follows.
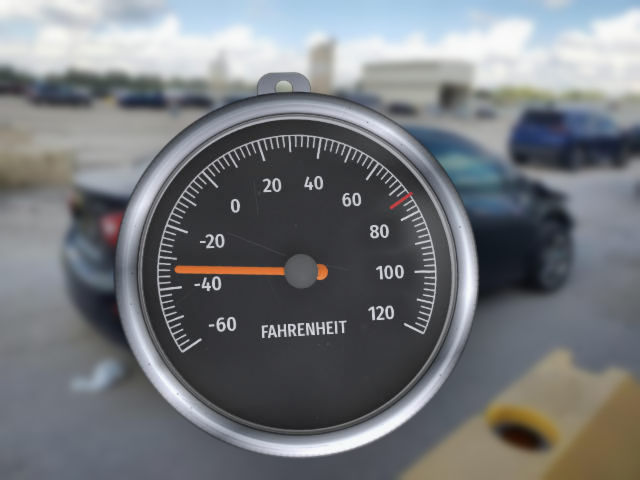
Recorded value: **-34** °F
